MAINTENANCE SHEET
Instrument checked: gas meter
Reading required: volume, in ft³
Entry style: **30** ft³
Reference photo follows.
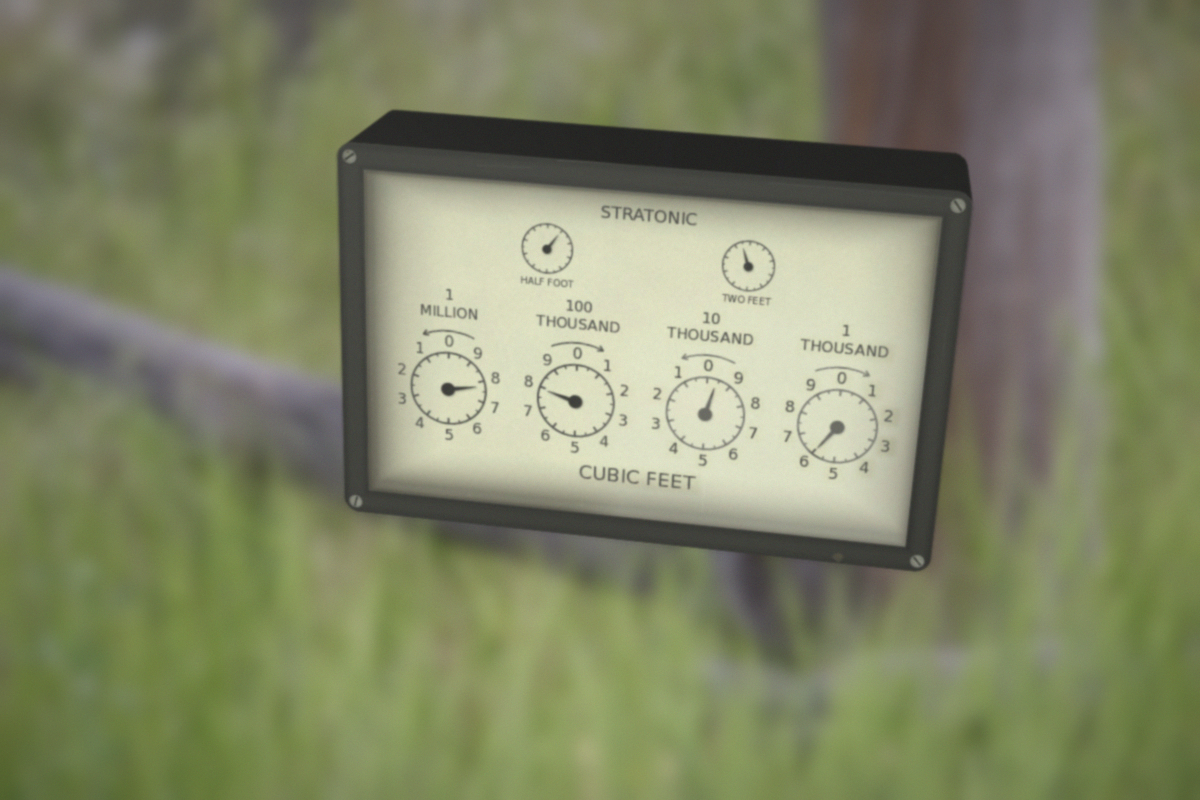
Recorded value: **779600** ft³
